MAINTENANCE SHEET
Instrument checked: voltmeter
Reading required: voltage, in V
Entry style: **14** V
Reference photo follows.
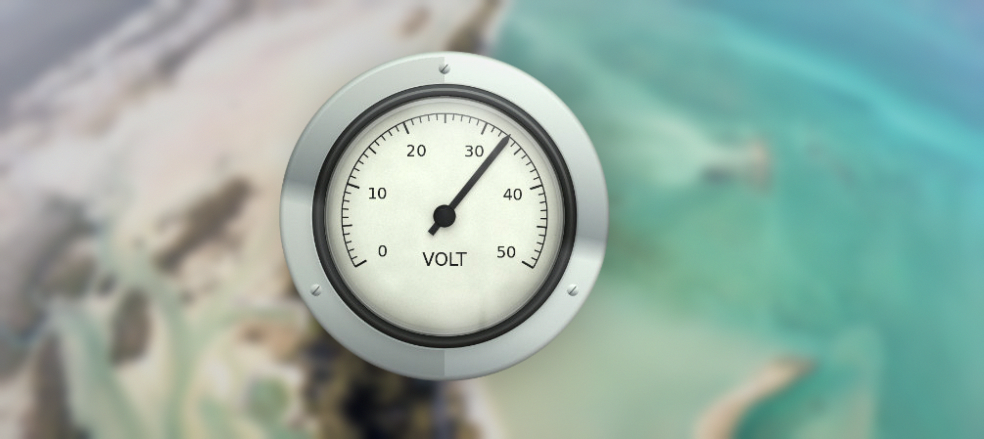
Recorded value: **33** V
